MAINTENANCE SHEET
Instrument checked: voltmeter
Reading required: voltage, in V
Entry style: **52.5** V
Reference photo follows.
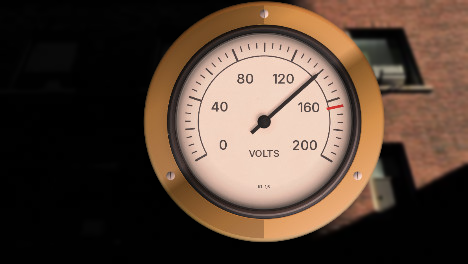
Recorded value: **140** V
